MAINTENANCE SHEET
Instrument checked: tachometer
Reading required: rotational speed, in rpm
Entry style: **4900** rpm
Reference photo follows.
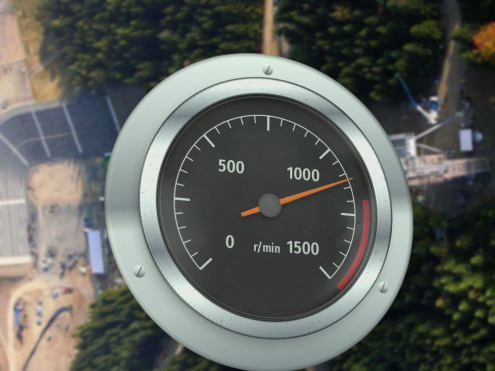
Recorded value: **1125** rpm
